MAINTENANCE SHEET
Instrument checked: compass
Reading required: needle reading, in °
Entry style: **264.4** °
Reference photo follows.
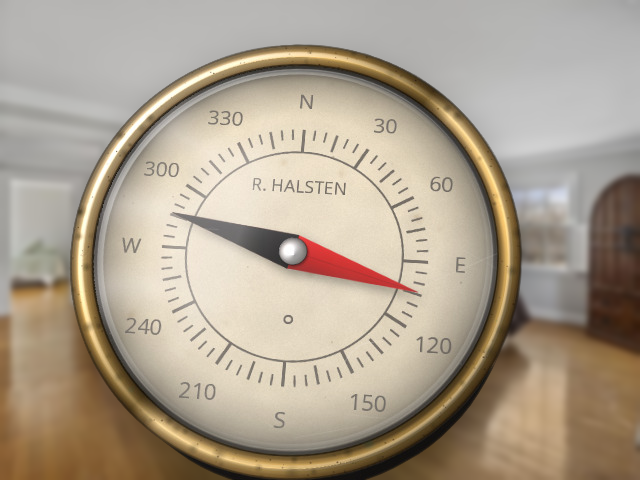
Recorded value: **105** °
